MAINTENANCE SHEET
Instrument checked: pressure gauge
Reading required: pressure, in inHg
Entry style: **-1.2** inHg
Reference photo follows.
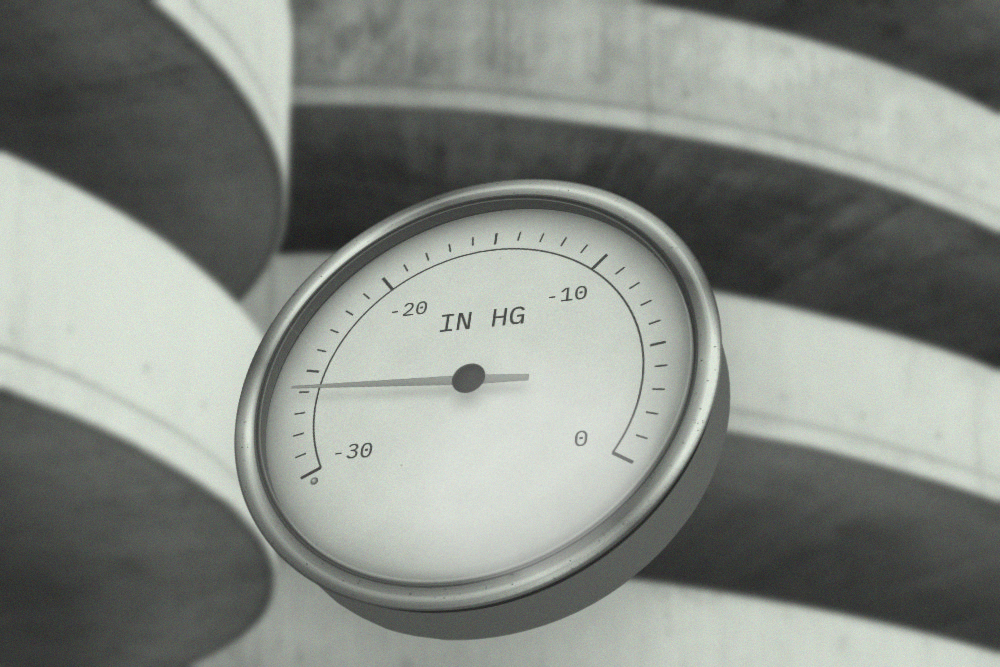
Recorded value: **-26** inHg
